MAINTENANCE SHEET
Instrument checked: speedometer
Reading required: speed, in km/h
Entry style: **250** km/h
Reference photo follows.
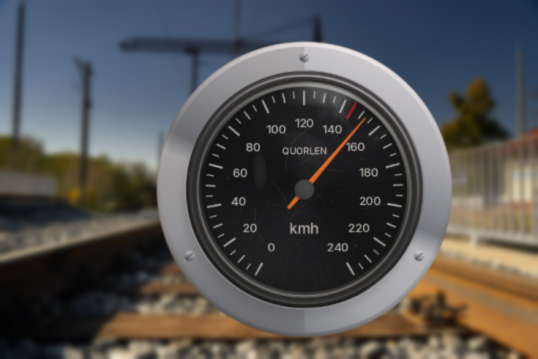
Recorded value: **152.5** km/h
